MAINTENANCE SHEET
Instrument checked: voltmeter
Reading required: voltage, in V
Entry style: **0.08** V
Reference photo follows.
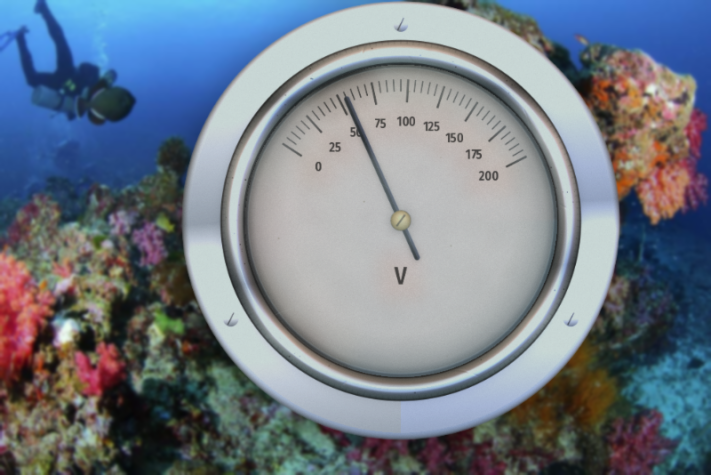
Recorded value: **55** V
